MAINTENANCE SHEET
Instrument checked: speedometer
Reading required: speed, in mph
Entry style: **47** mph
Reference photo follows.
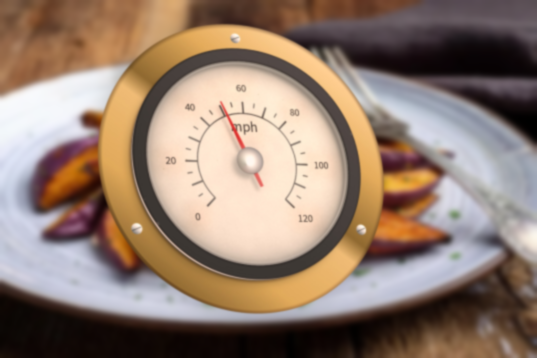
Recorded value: **50** mph
